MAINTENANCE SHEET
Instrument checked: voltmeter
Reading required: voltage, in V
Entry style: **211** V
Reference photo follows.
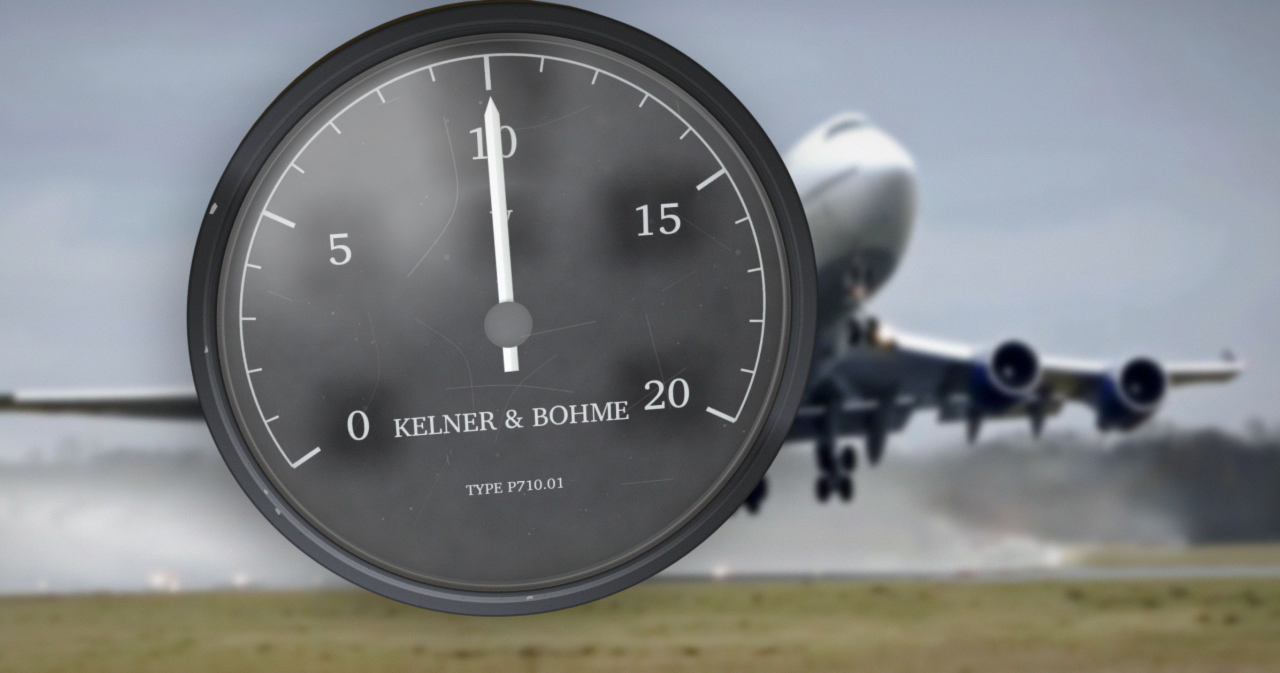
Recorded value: **10** V
